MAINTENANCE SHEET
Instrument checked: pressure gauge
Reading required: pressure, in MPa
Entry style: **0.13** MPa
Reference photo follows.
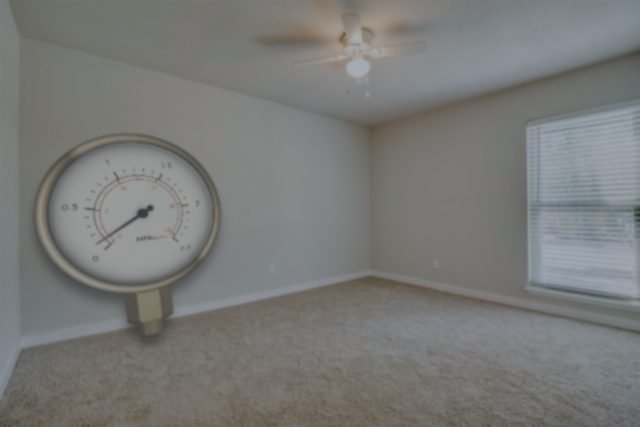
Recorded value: **0.1** MPa
